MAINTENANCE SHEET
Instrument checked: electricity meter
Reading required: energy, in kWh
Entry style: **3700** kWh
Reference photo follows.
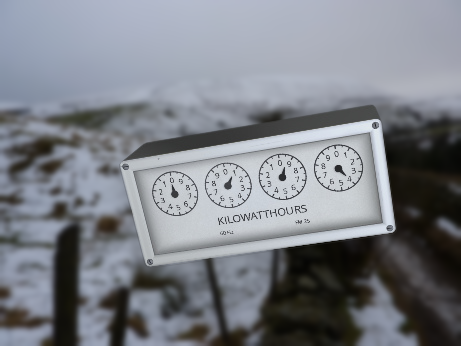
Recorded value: **94** kWh
